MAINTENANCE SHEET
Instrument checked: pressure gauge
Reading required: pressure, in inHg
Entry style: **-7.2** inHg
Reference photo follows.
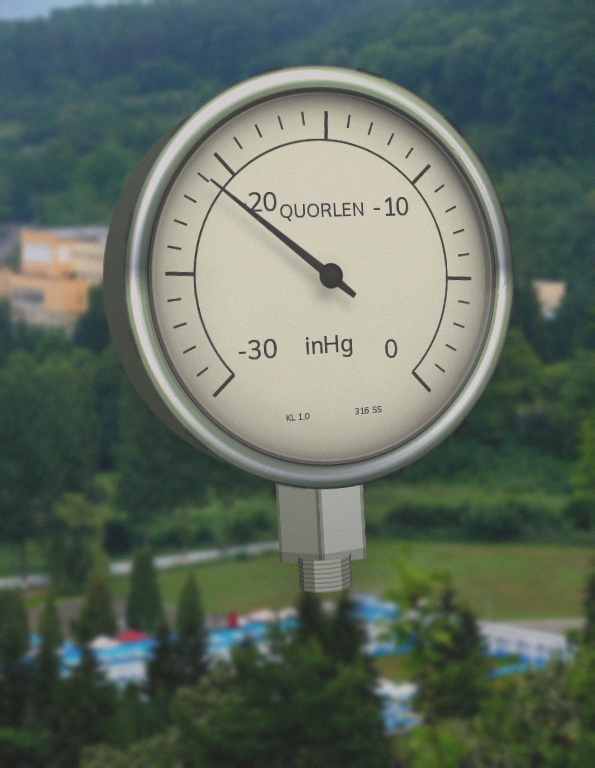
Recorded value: **-21** inHg
